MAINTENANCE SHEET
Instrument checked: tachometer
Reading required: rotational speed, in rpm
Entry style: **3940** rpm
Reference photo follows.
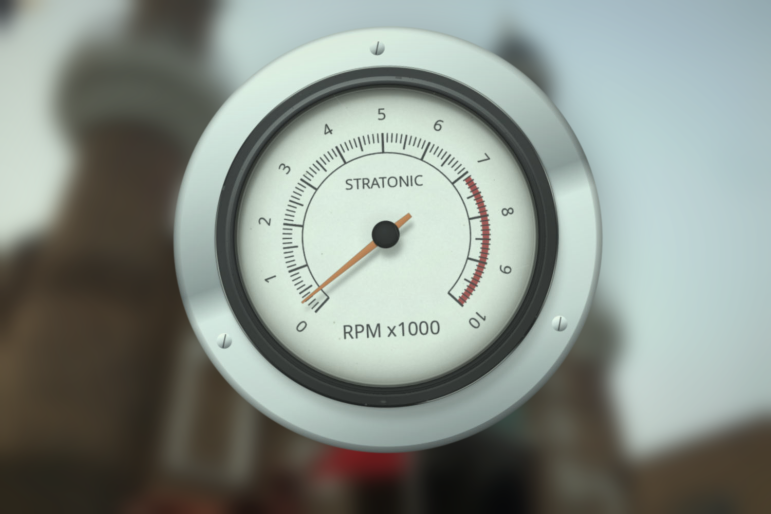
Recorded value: **300** rpm
